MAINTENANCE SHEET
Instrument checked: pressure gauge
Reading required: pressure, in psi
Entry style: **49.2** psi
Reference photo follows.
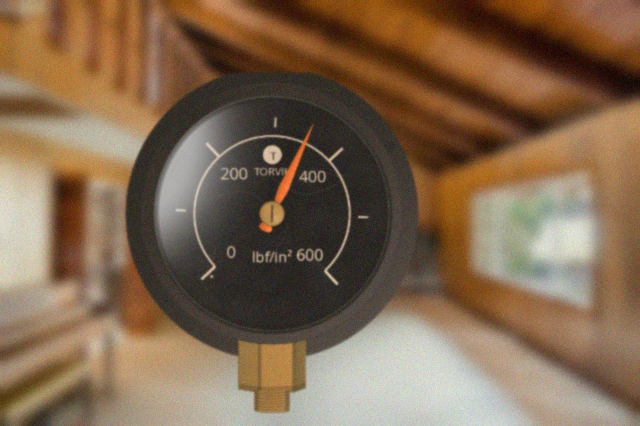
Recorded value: **350** psi
